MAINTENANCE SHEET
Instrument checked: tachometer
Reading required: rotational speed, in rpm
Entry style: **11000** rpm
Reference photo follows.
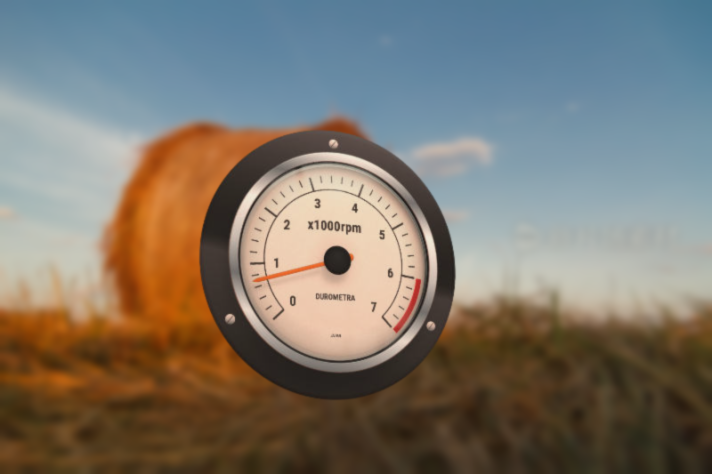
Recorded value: **700** rpm
